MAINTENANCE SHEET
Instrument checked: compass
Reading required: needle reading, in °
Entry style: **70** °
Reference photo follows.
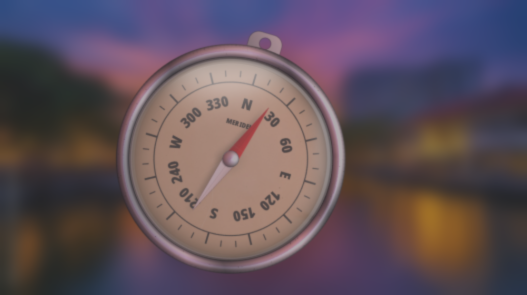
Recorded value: **20** °
